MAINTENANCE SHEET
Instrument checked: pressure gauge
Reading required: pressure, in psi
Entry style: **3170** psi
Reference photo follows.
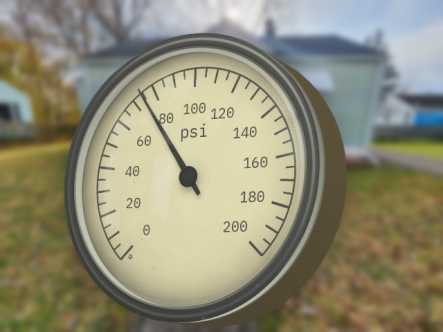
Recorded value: **75** psi
